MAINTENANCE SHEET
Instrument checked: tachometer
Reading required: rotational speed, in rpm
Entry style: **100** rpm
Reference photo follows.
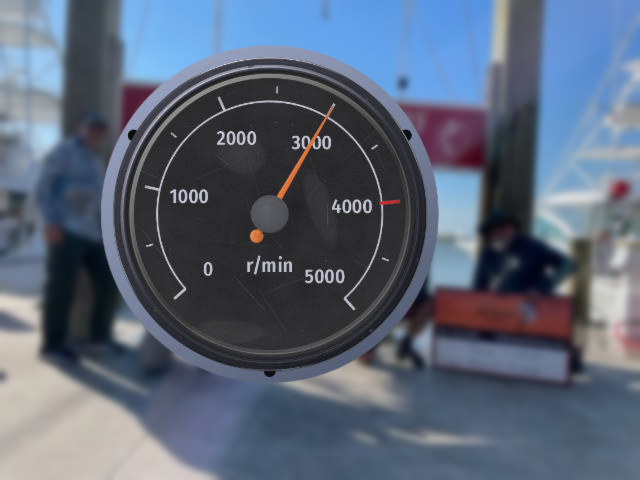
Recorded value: **3000** rpm
